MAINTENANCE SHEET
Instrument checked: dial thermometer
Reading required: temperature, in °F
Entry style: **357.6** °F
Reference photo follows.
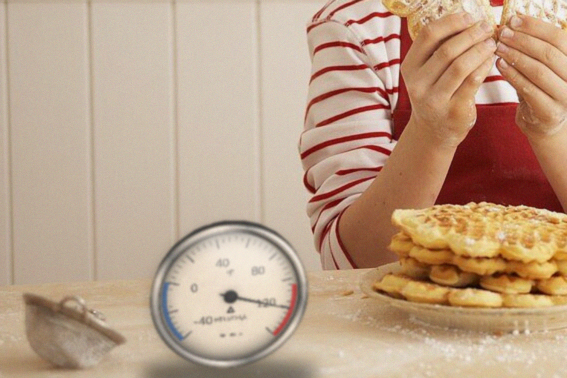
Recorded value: **120** °F
